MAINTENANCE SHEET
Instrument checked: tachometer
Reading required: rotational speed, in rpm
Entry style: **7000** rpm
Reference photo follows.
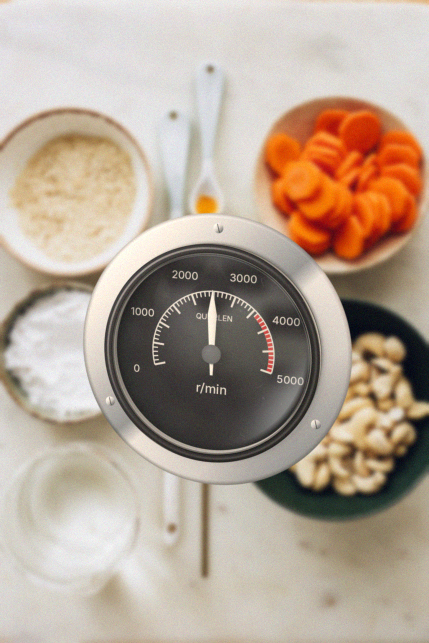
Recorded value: **2500** rpm
